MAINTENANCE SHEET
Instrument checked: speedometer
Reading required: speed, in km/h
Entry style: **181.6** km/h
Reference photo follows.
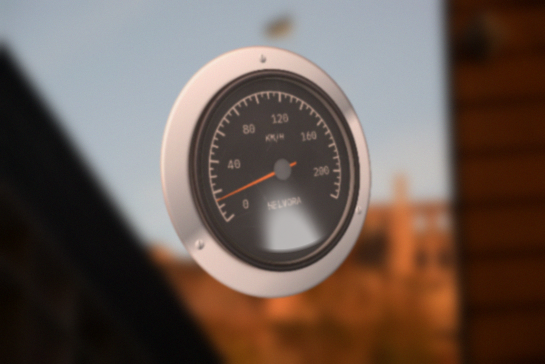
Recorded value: **15** km/h
